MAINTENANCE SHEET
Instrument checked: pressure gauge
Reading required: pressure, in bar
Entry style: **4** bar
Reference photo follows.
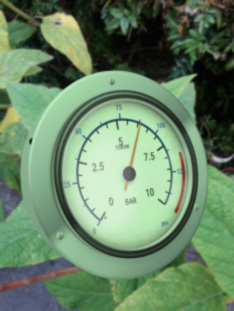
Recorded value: **6** bar
